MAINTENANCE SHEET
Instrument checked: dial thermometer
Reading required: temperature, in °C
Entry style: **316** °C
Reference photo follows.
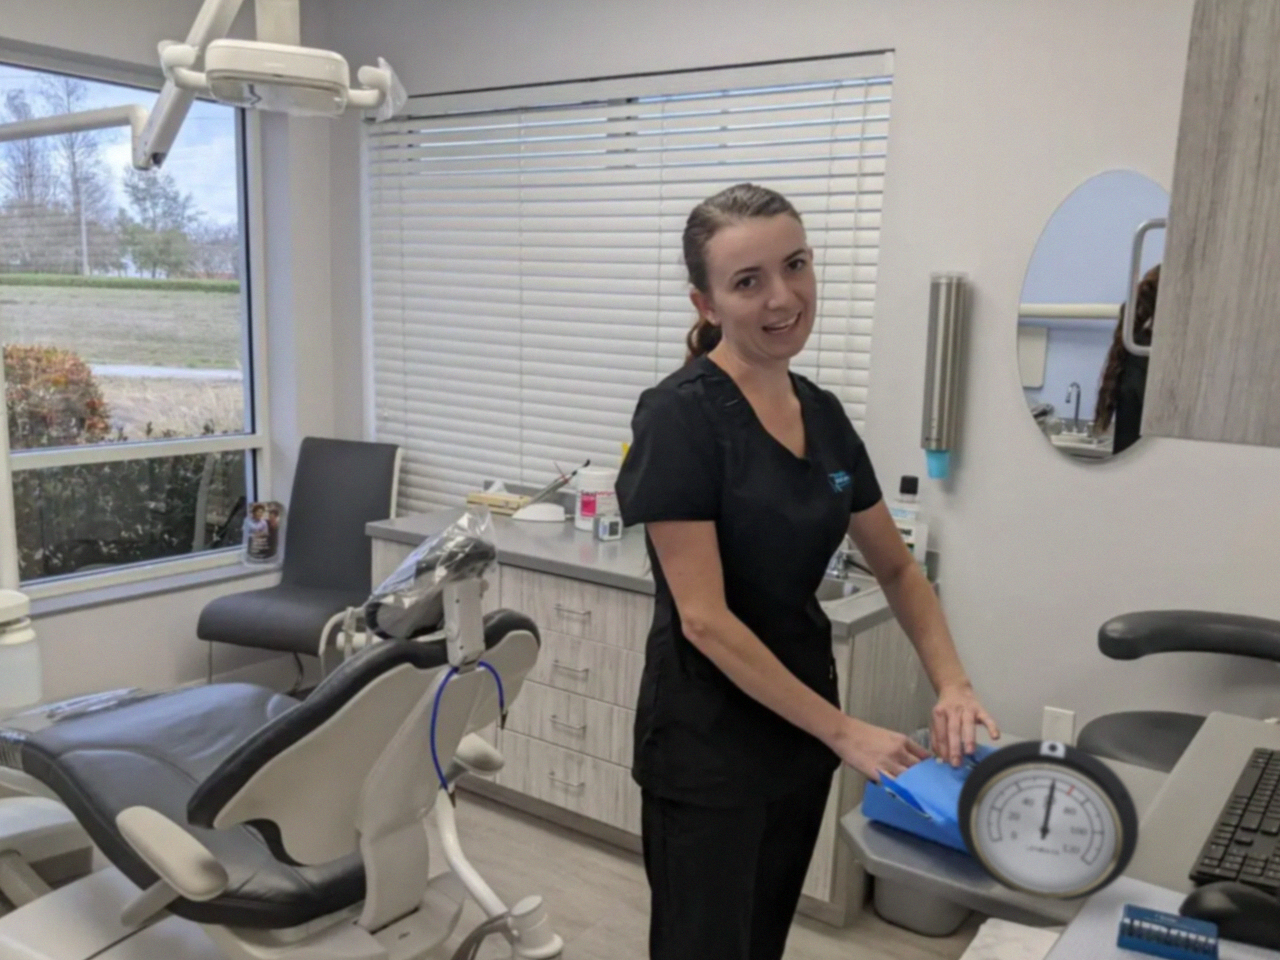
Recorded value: **60** °C
